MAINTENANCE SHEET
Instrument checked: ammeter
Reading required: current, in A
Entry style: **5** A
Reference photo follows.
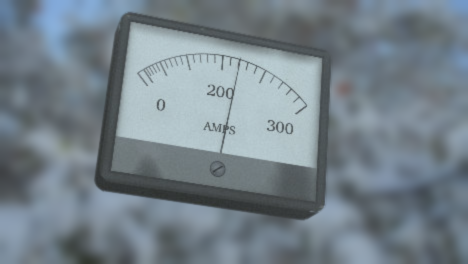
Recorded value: **220** A
